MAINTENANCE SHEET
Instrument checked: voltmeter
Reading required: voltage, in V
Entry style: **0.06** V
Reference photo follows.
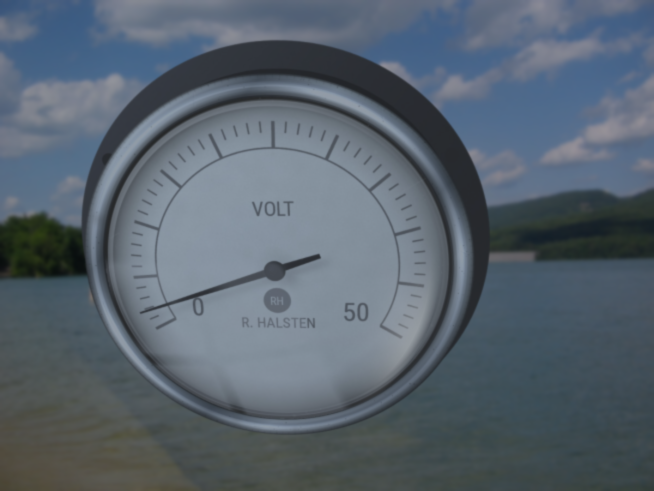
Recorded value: **2** V
